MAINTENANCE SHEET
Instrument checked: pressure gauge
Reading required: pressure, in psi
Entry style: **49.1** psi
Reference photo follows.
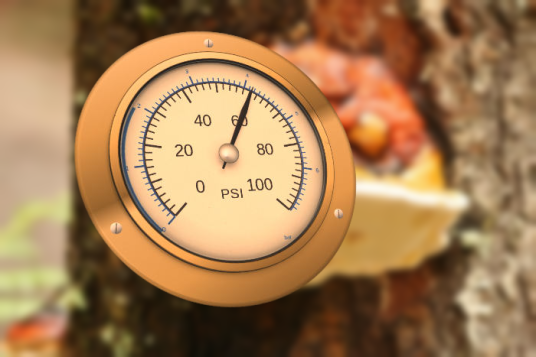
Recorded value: **60** psi
